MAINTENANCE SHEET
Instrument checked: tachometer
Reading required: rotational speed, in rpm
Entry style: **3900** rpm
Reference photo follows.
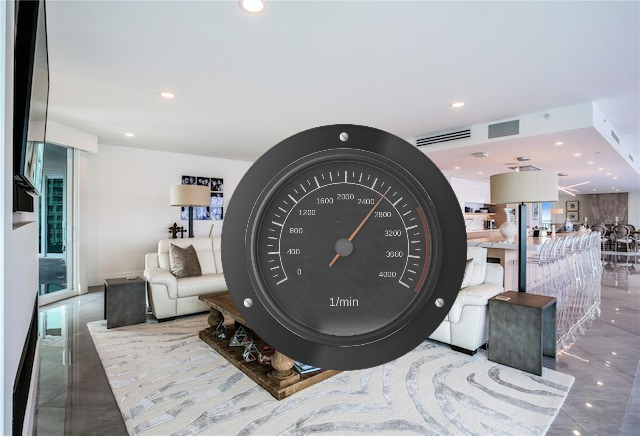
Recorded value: **2600** rpm
